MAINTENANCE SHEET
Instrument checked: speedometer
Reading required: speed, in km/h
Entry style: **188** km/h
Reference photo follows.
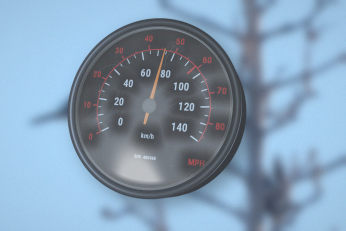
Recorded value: **75** km/h
